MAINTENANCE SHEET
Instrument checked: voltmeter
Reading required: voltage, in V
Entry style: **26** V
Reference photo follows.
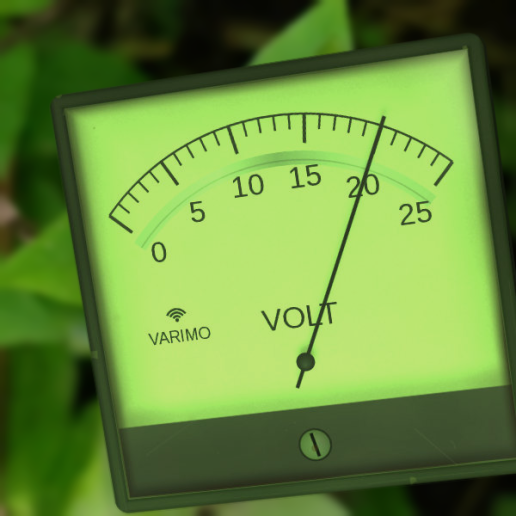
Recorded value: **20** V
